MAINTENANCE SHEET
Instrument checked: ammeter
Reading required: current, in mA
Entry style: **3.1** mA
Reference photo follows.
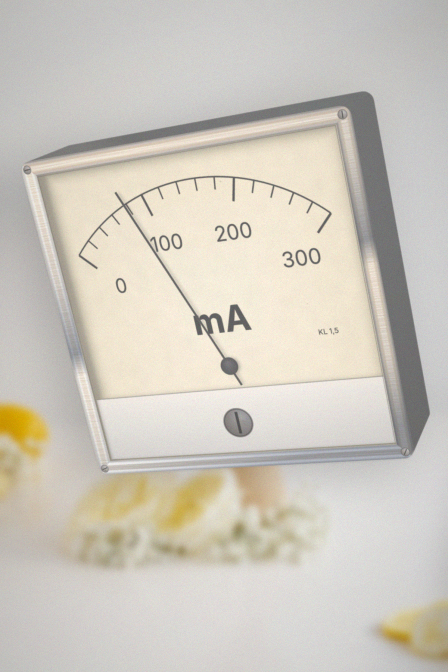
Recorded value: **80** mA
